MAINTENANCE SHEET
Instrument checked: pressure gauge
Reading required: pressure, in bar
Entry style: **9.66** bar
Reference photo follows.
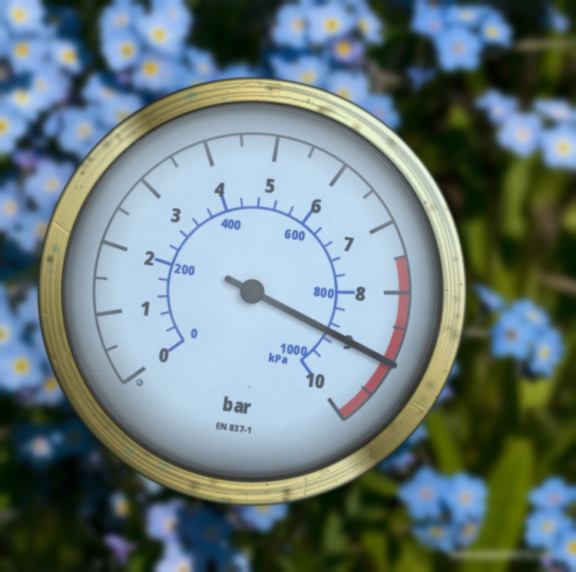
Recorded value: **9** bar
